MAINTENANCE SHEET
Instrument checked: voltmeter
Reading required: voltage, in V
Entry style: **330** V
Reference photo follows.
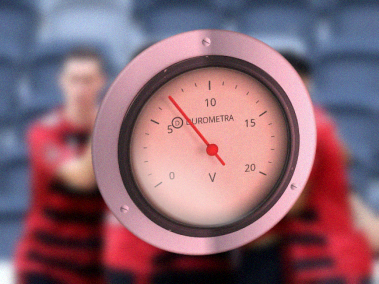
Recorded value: **7** V
